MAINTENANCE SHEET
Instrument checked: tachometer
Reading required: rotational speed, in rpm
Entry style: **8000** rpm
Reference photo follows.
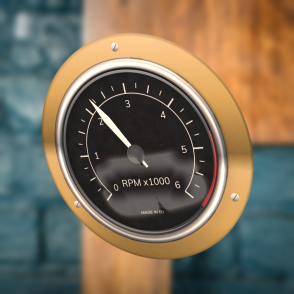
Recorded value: **2250** rpm
